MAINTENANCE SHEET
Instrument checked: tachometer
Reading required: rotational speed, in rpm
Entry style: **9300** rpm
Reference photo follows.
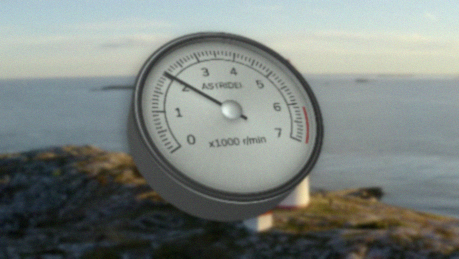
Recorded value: **2000** rpm
